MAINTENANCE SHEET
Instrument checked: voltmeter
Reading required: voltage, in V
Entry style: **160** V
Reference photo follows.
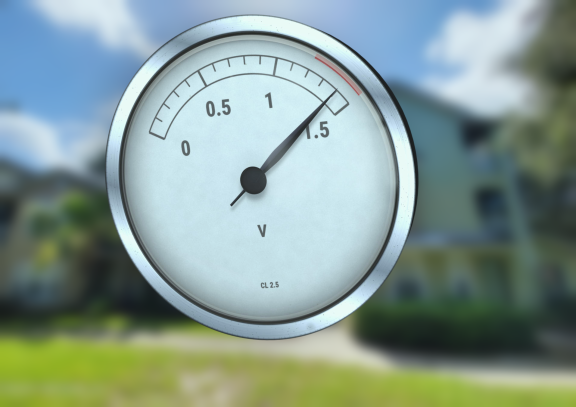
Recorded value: **1.4** V
